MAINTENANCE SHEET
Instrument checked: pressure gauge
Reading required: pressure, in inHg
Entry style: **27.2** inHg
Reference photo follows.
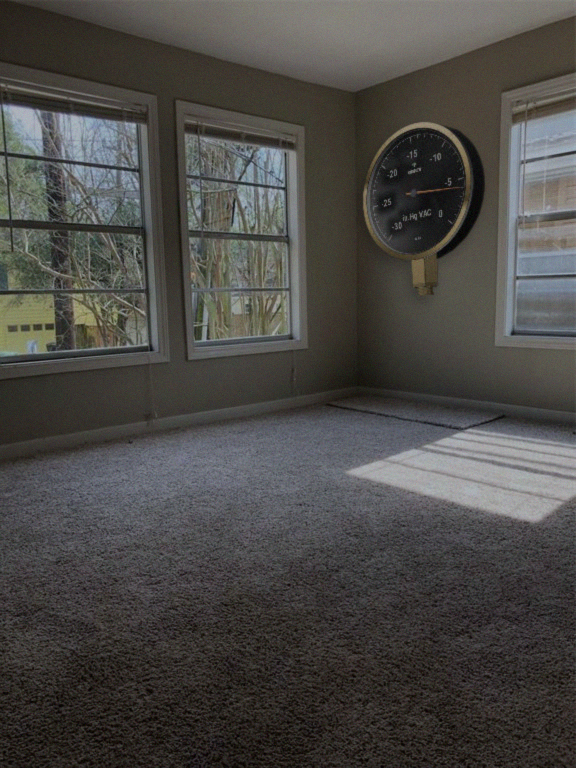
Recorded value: **-4** inHg
